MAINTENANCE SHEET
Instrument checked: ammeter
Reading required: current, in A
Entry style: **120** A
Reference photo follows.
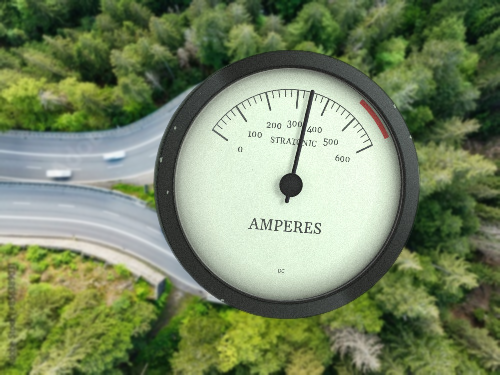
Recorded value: **340** A
